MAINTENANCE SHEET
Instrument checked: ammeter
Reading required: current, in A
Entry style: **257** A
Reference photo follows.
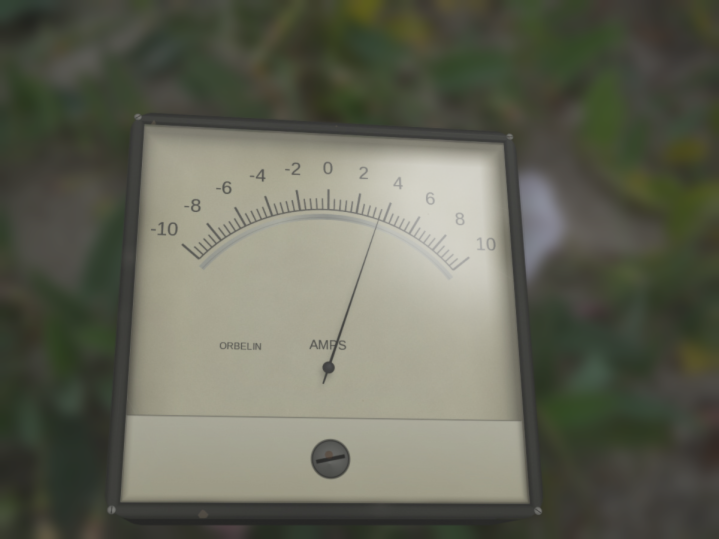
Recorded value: **3.6** A
